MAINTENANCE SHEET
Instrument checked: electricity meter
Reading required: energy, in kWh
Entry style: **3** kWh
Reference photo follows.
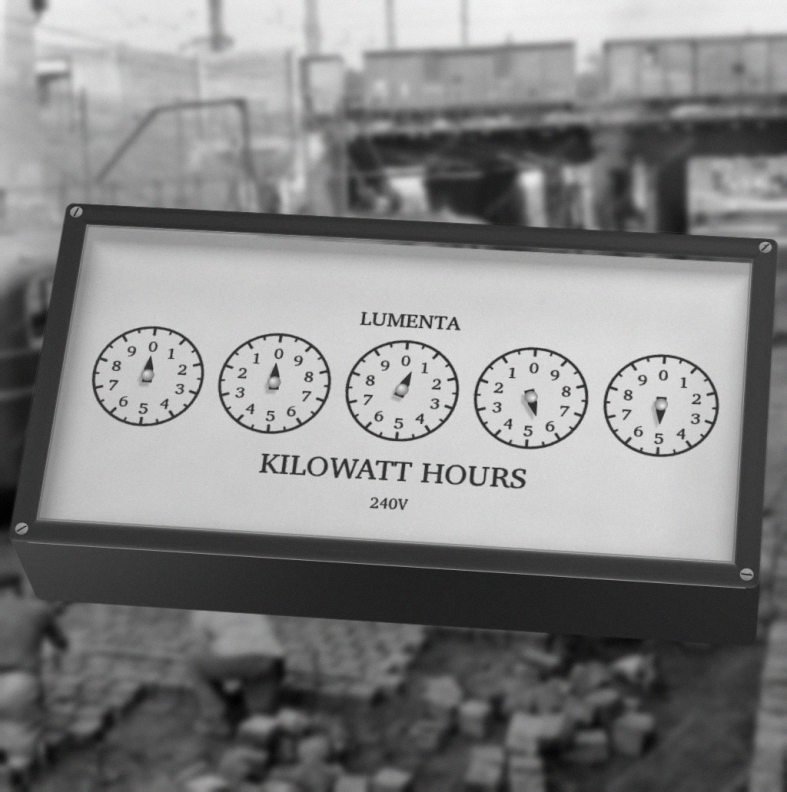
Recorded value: **55** kWh
